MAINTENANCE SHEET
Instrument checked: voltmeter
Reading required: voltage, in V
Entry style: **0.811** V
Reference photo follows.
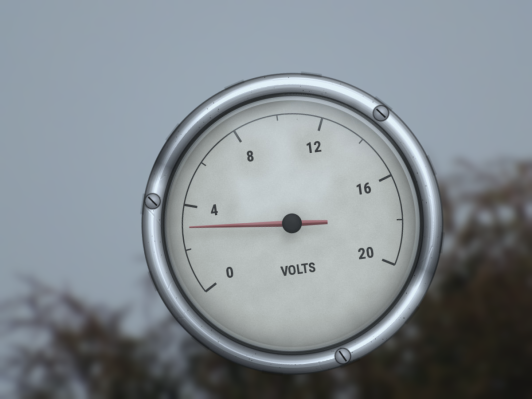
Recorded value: **3** V
